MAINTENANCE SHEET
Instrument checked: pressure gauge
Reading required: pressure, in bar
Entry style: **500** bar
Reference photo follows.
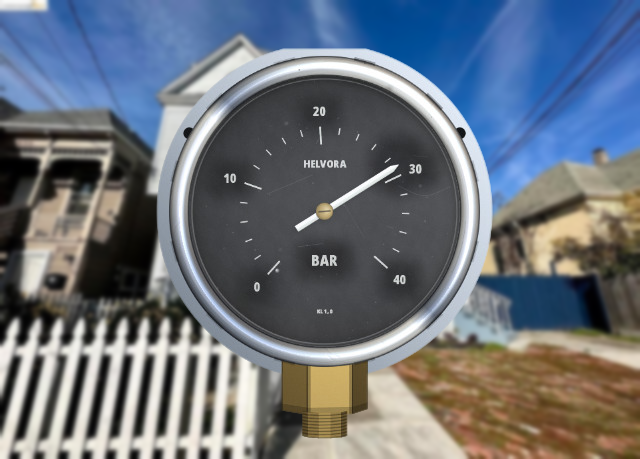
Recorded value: **29** bar
